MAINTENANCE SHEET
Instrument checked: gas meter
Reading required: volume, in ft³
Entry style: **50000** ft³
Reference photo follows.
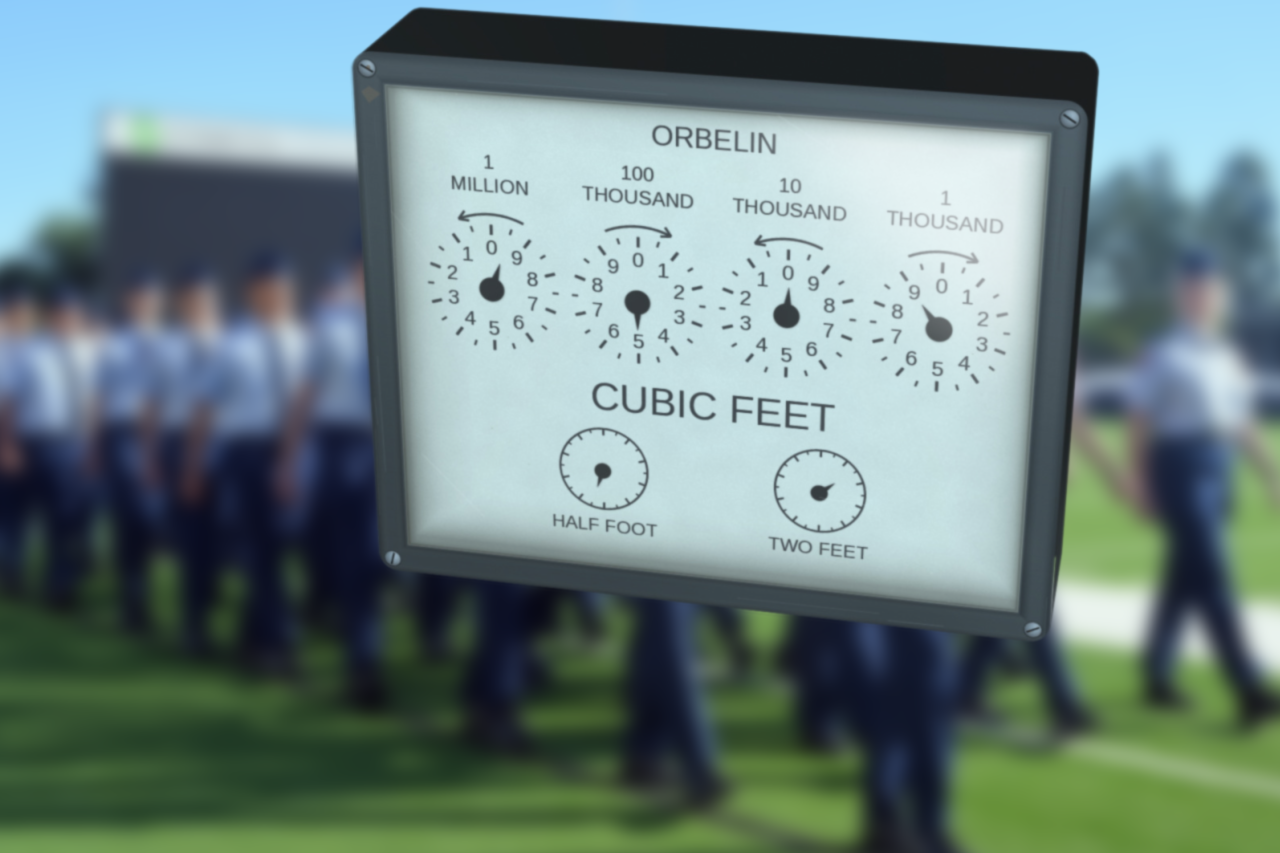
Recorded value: **949900** ft³
